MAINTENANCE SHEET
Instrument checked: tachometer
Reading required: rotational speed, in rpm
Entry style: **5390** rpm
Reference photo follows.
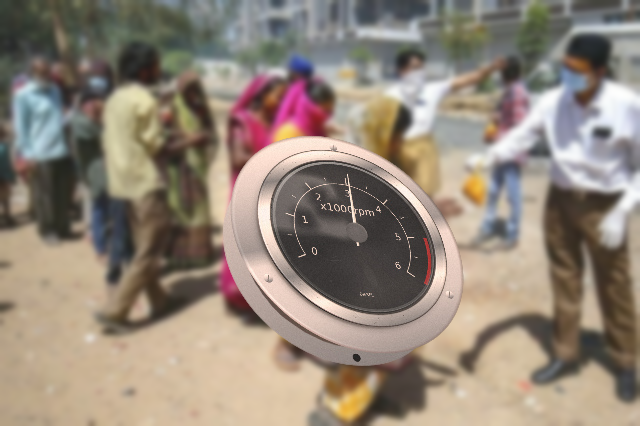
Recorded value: **3000** rpm
